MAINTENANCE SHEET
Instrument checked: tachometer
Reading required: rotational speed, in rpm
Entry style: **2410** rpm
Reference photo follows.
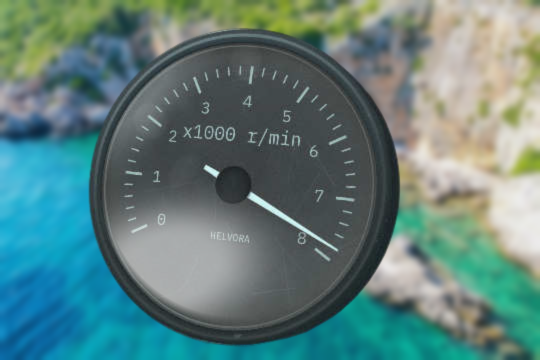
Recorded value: **7800** rpm
